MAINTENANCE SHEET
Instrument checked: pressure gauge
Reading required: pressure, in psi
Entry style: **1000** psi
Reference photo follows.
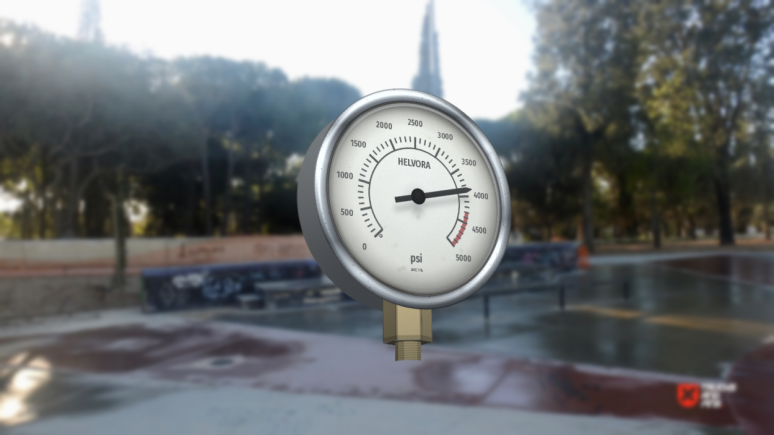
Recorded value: **3900** psi
